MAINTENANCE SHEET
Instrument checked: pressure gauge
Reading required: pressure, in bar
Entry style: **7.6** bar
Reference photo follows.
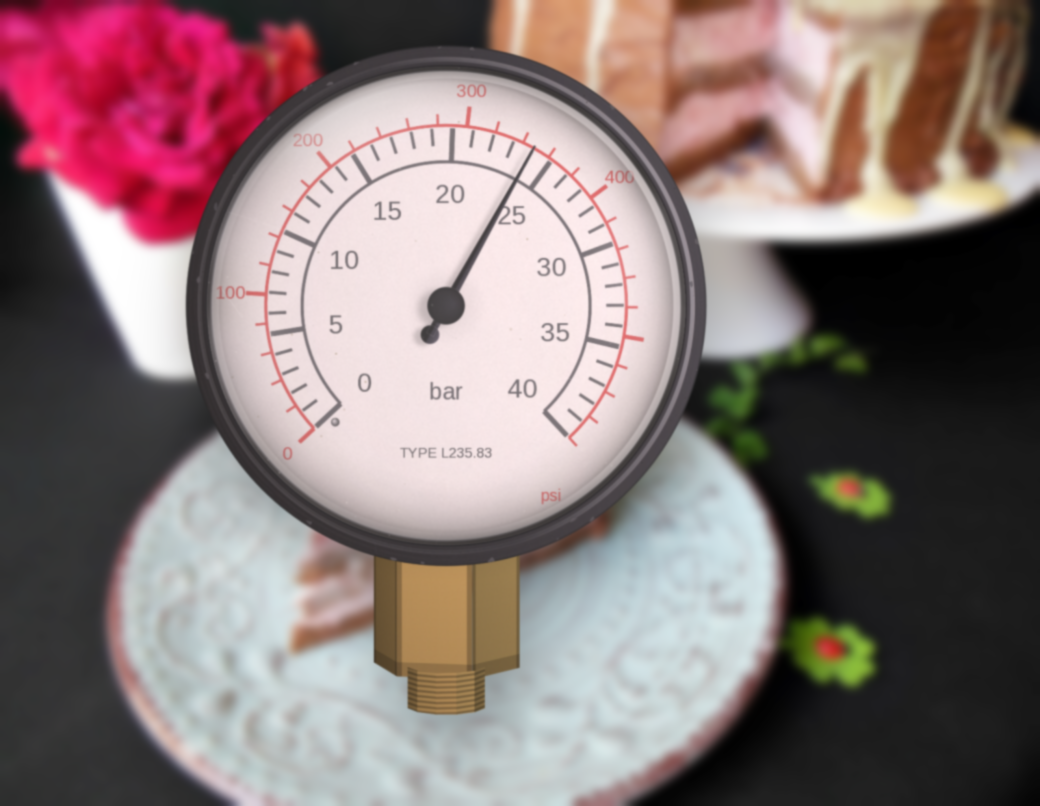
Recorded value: **24** bar
